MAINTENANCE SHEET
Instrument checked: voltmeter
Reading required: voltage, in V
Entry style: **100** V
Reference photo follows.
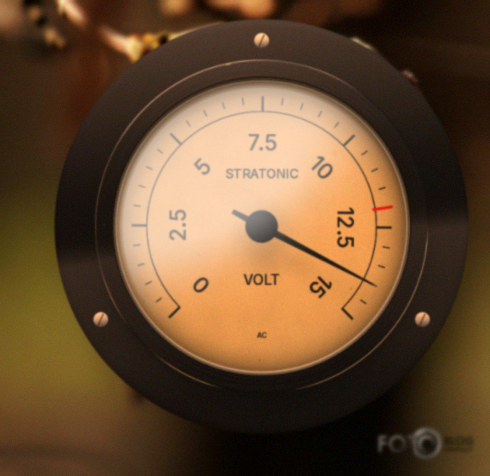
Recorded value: **14** V
